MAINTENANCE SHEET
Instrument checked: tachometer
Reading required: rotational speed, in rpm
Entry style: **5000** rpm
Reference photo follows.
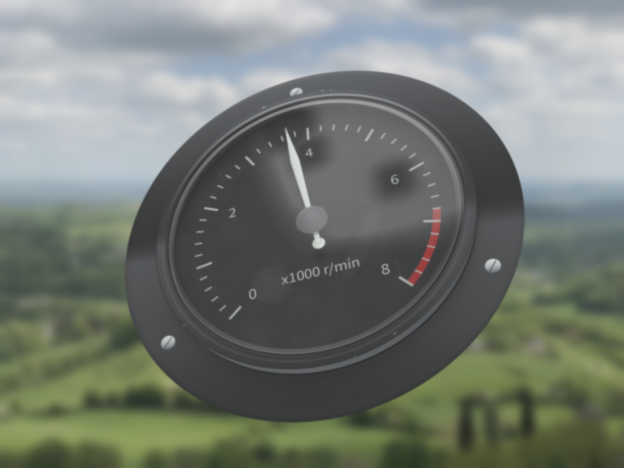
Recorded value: **3700** rpm
